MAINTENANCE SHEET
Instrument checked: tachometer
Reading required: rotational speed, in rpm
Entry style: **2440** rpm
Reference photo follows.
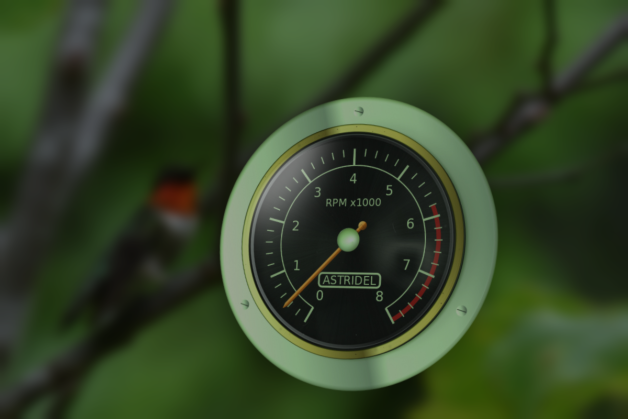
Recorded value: **400** rpm
